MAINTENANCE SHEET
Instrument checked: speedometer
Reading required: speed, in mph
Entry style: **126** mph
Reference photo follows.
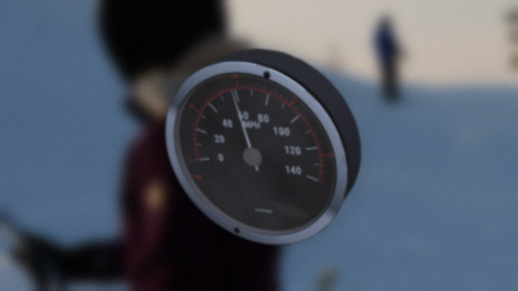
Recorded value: **60** mph
